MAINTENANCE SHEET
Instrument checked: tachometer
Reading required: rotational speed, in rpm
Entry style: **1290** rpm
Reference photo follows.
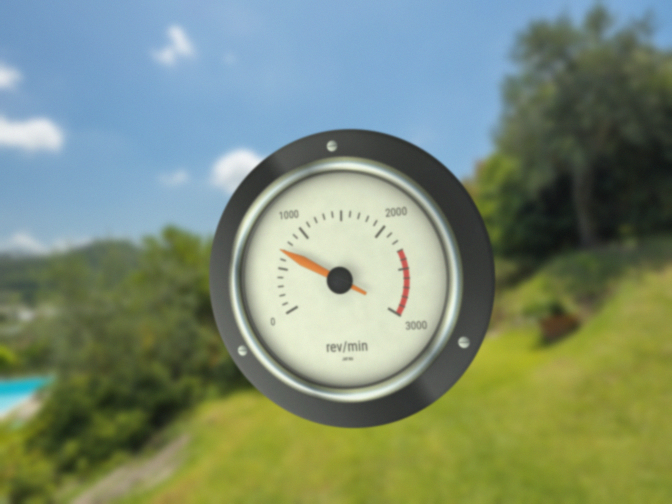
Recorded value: **700** rpm
